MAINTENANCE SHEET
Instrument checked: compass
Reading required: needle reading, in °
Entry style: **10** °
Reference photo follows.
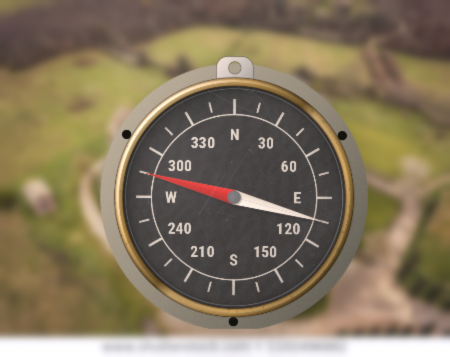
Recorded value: **285** °
